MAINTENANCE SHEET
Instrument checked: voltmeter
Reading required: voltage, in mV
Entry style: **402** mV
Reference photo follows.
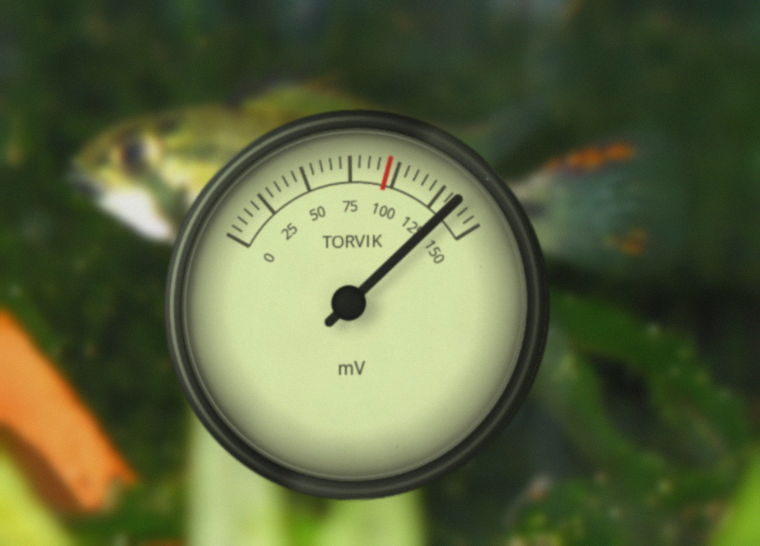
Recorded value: **135** mV
